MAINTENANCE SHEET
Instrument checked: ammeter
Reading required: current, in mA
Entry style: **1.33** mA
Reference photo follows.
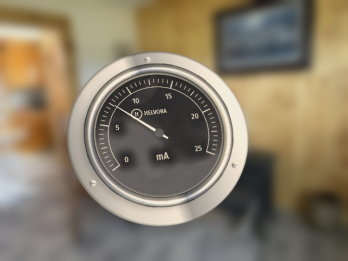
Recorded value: **7.5** mA
